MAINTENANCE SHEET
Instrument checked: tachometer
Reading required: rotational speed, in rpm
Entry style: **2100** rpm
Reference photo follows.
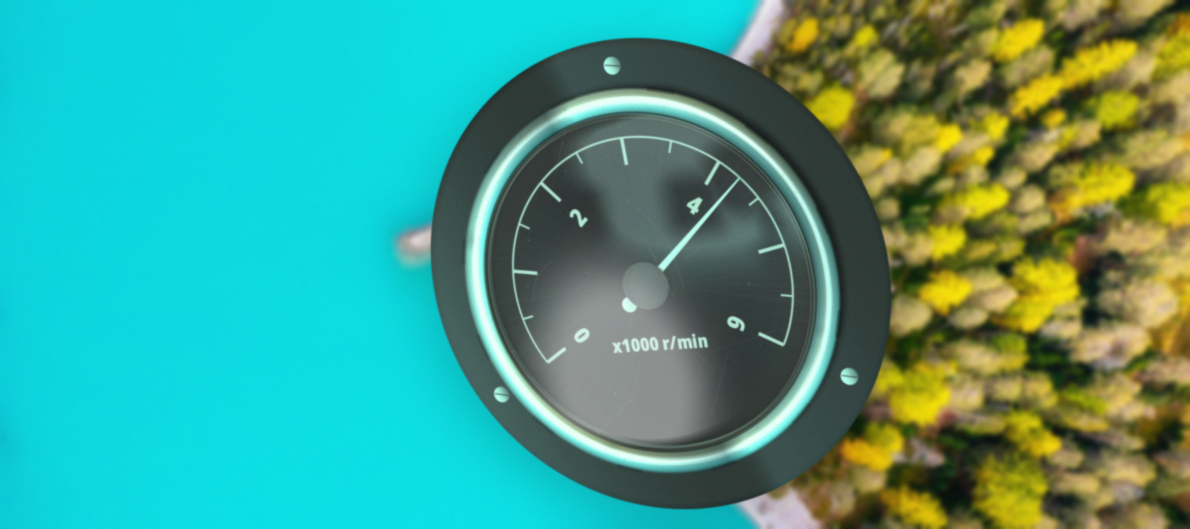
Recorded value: **4250** rpm
